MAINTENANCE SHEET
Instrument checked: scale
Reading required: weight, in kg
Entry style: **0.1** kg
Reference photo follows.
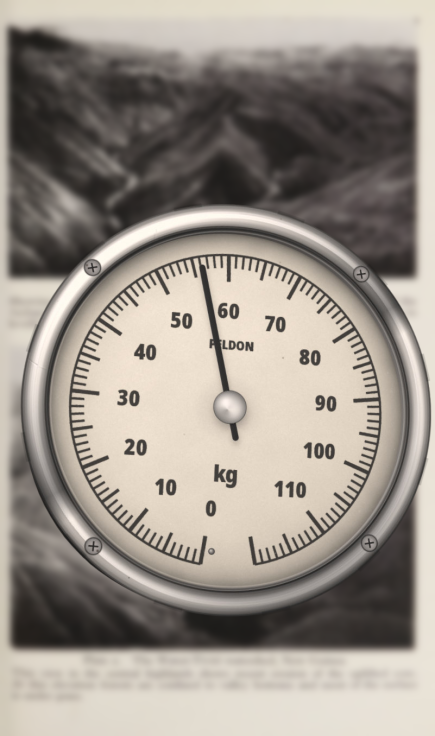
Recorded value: **56** kg
